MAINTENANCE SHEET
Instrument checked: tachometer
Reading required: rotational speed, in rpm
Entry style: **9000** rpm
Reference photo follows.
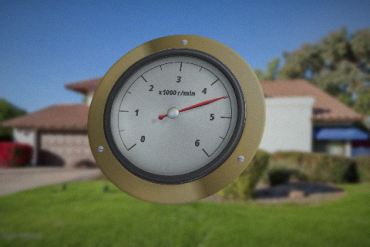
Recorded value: **4500** rpm
